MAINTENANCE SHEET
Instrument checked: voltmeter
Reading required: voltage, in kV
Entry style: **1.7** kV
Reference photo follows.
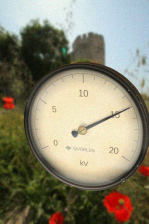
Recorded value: **15** kV
